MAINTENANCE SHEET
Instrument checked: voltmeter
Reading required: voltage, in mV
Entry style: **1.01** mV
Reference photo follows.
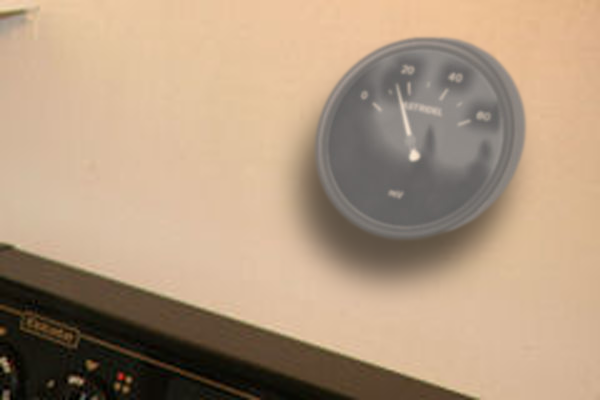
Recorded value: **15** mV
